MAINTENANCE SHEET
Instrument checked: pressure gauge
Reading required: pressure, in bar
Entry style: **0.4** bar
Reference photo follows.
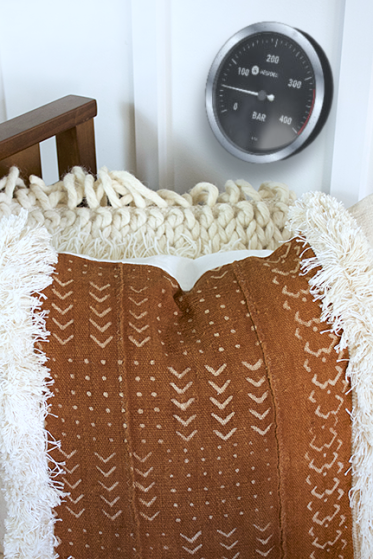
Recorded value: **50** bar
